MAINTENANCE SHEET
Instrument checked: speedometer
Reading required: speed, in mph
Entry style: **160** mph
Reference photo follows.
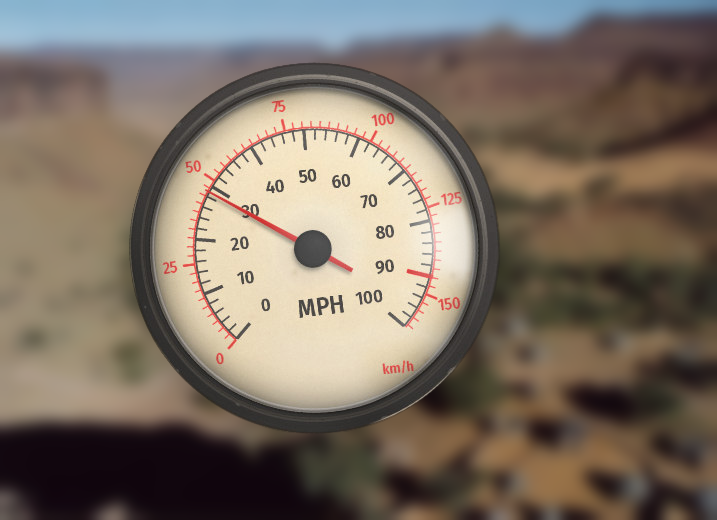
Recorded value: **29** mph
